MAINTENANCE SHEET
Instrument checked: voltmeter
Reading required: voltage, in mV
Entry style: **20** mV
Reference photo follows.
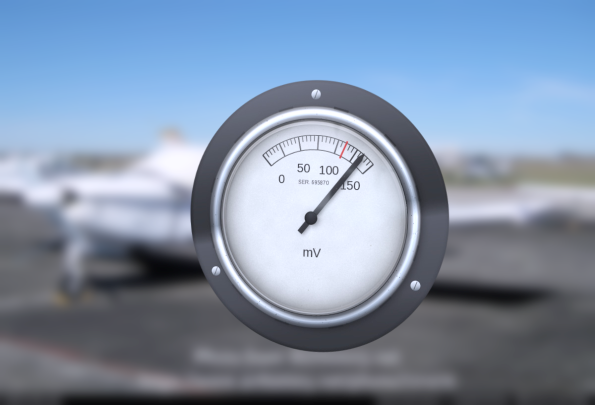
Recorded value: **135** mV
